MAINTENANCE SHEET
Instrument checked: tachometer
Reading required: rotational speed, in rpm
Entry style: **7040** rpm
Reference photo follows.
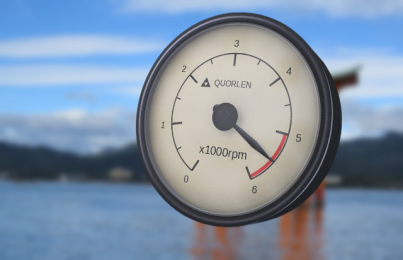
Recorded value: **5500** rpm
